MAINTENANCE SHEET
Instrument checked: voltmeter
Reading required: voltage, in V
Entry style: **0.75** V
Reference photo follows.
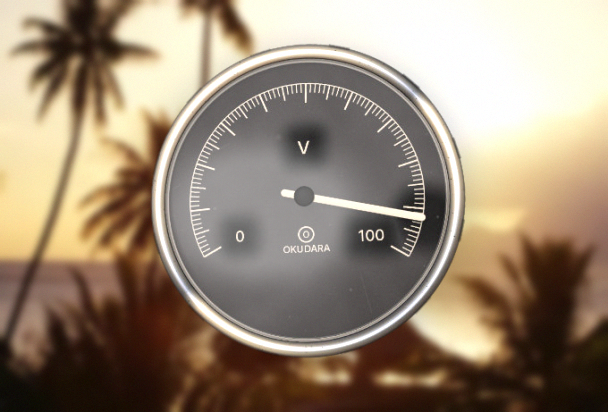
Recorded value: **92** V
